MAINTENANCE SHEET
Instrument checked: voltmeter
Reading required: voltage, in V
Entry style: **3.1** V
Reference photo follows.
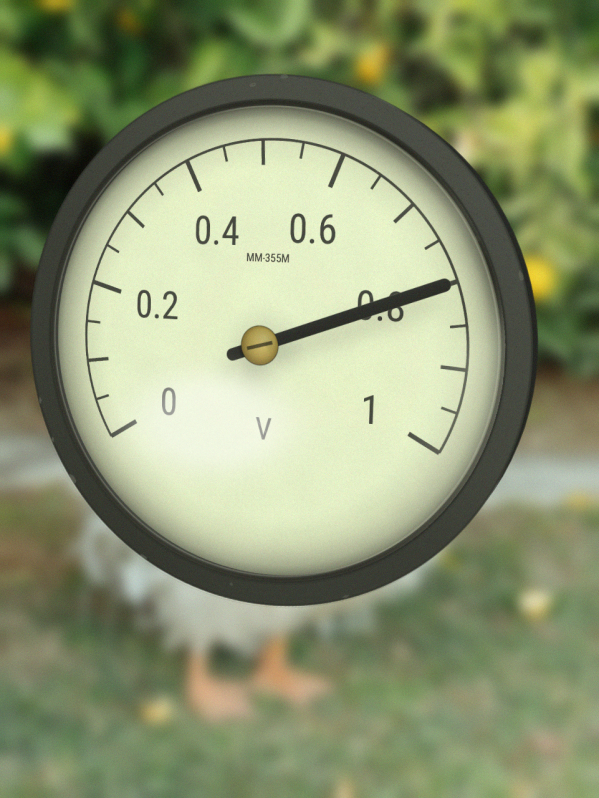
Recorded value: **0.8** V
